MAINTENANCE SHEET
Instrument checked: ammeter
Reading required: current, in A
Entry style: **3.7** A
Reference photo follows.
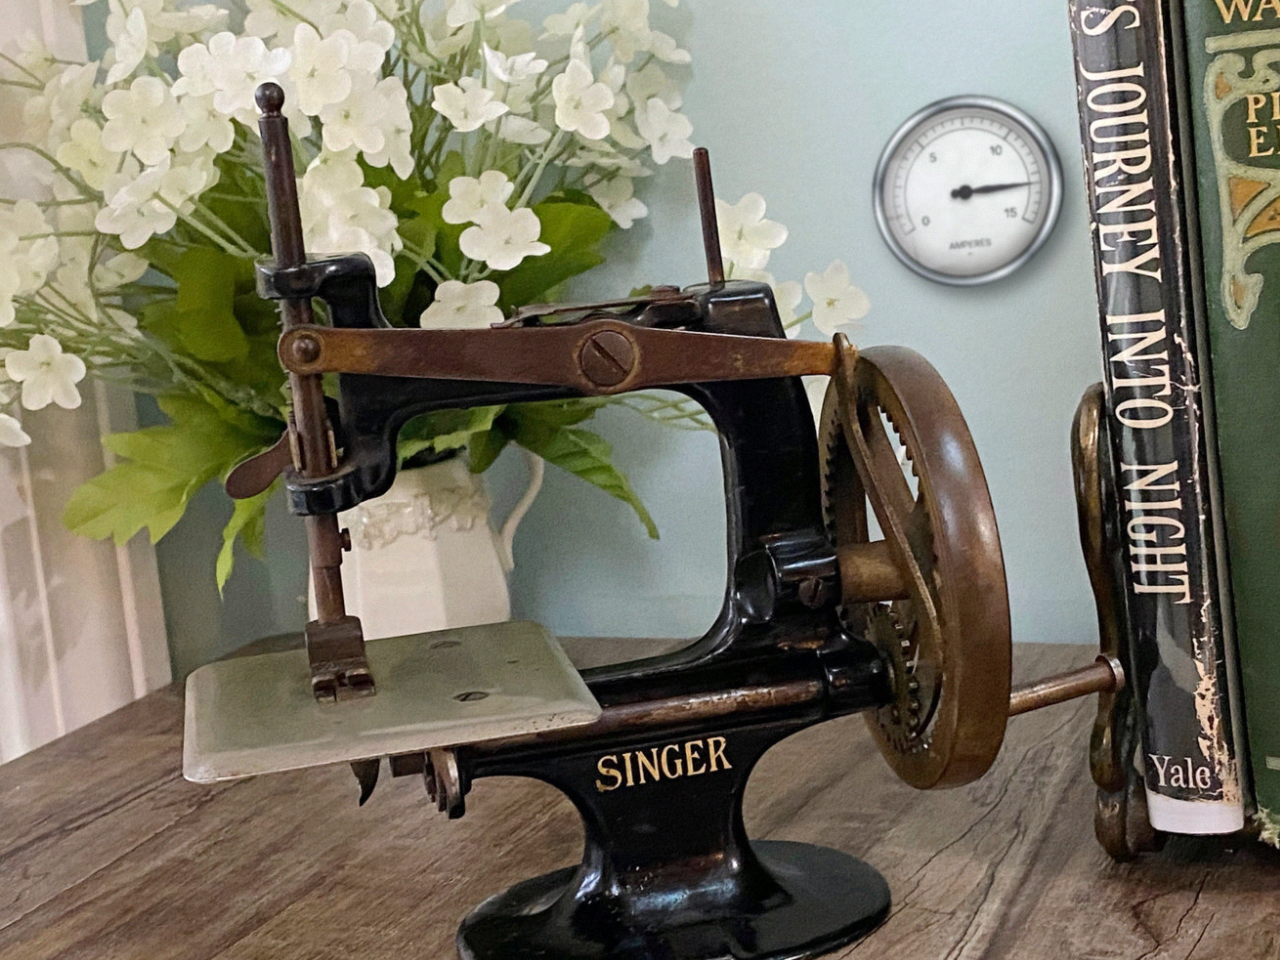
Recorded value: **13** A
